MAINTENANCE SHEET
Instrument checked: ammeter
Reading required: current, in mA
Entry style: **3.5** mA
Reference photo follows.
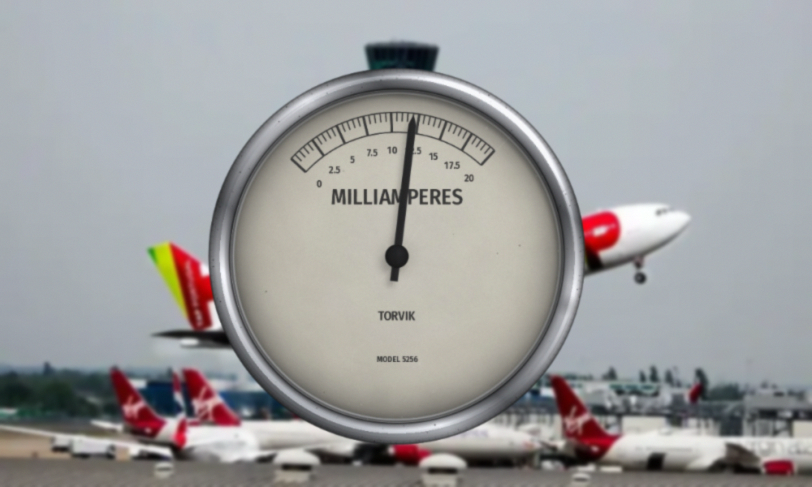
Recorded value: **12** mA
